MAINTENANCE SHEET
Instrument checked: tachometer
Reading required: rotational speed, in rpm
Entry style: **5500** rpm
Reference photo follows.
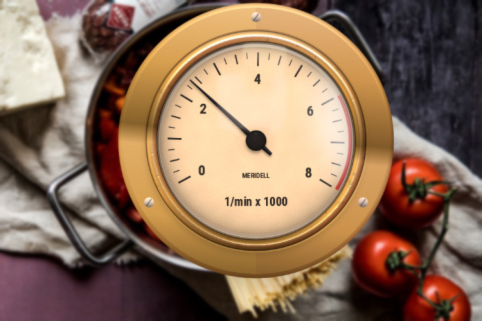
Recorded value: **2375** rpm
